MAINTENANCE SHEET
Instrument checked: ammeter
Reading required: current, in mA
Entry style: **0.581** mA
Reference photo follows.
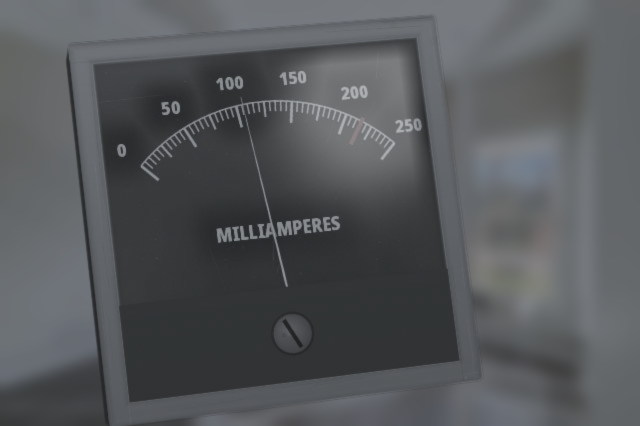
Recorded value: **105** mA
